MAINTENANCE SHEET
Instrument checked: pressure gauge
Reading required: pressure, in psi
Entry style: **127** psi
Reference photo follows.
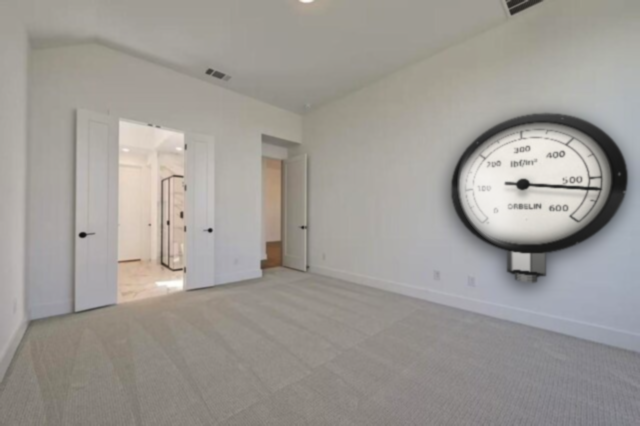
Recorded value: **525** psi
